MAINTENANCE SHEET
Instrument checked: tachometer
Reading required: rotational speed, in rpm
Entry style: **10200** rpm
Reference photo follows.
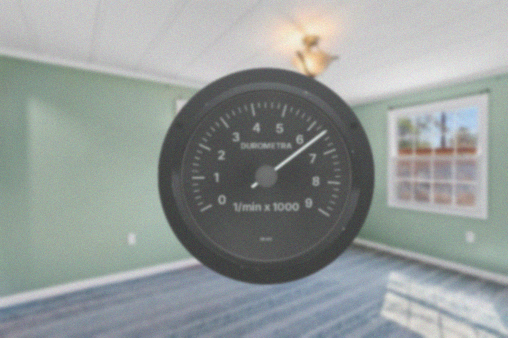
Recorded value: **6400** rpm
